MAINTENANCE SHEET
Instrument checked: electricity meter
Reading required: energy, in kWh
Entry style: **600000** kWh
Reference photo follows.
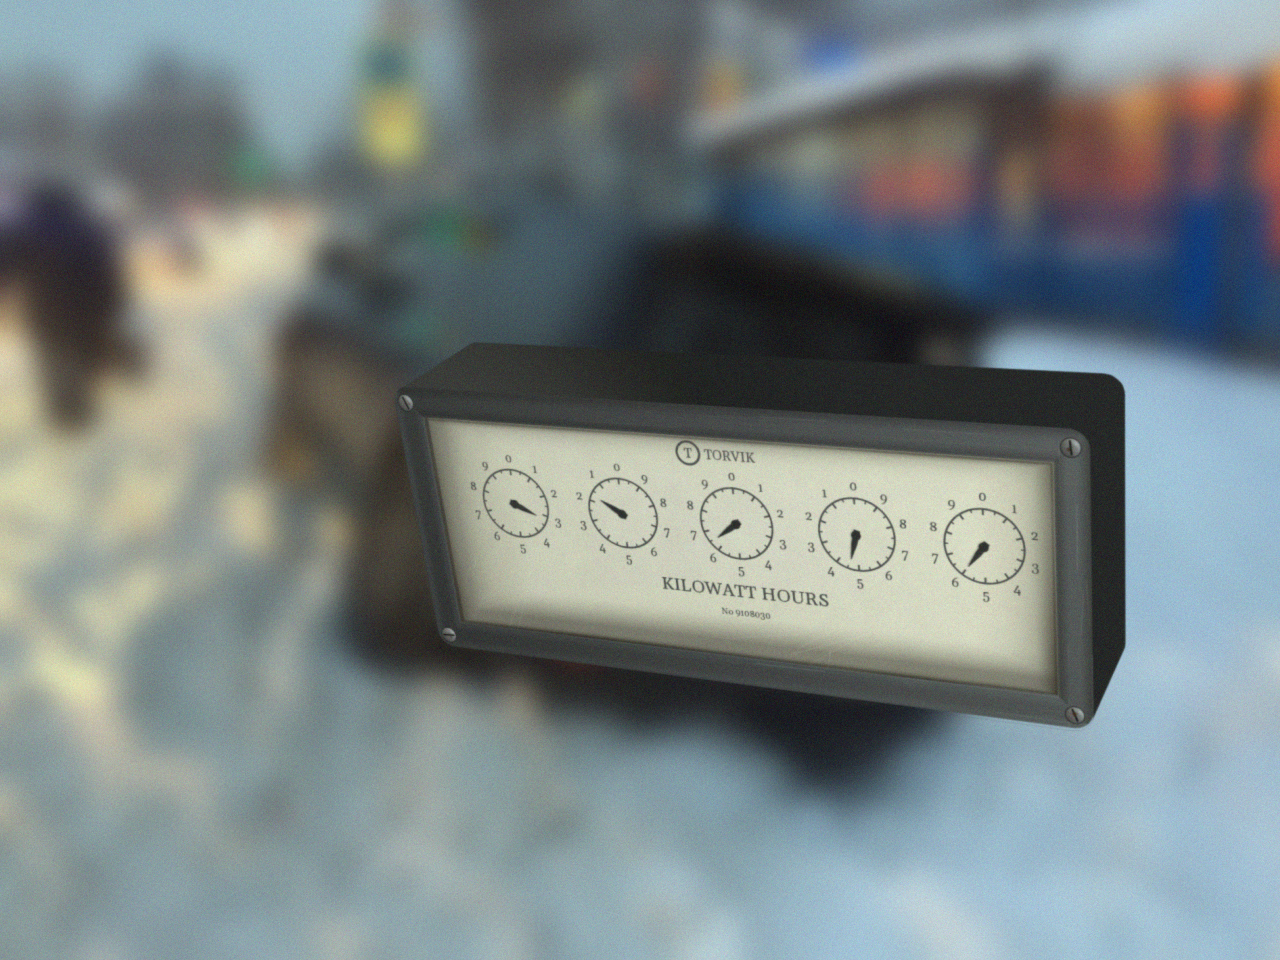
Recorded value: **31646** kWh
